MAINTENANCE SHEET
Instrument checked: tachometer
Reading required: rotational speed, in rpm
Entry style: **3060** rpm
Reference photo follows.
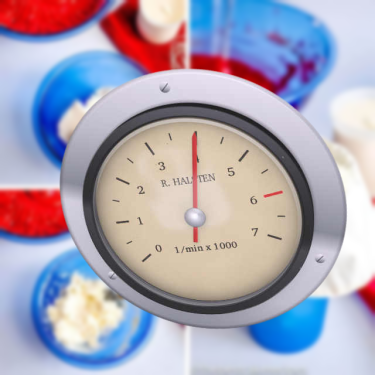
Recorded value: **4000** rpm
